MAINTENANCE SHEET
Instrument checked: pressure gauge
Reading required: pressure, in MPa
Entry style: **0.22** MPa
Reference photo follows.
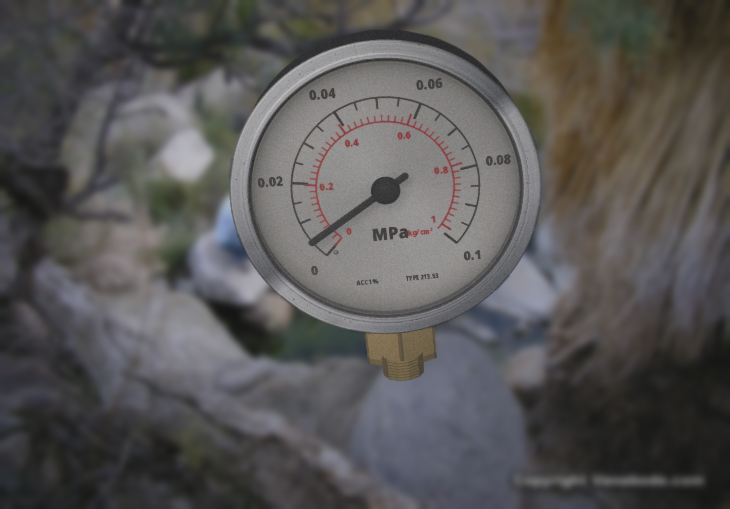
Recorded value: **0.005** MPa
